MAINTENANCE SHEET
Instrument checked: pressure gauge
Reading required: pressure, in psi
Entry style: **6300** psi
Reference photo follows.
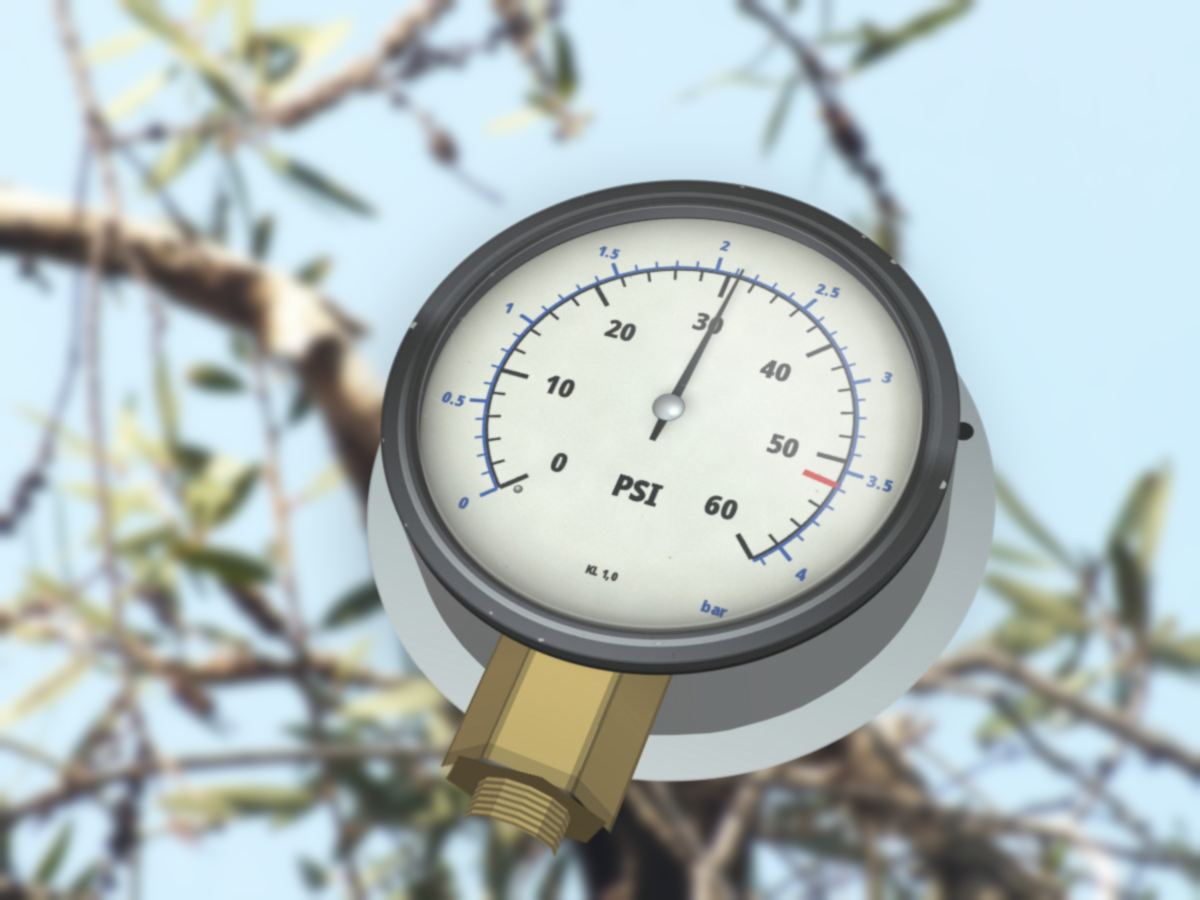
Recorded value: **31** psi
